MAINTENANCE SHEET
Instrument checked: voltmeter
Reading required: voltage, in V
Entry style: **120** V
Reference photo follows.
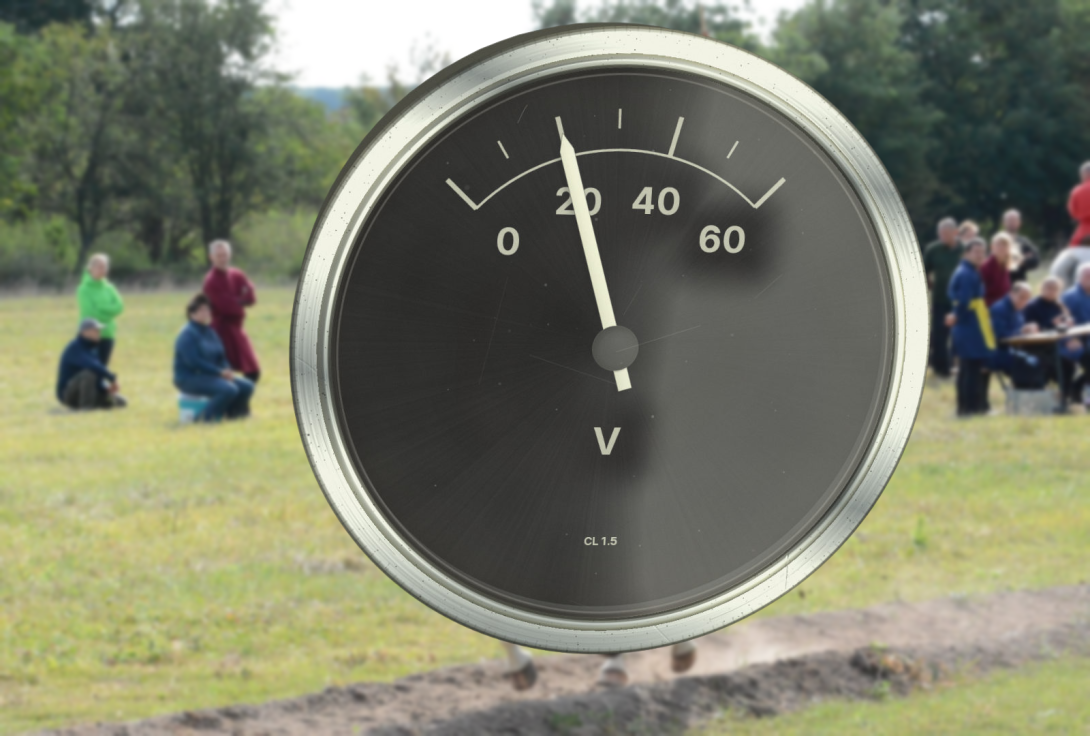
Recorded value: **20** V
